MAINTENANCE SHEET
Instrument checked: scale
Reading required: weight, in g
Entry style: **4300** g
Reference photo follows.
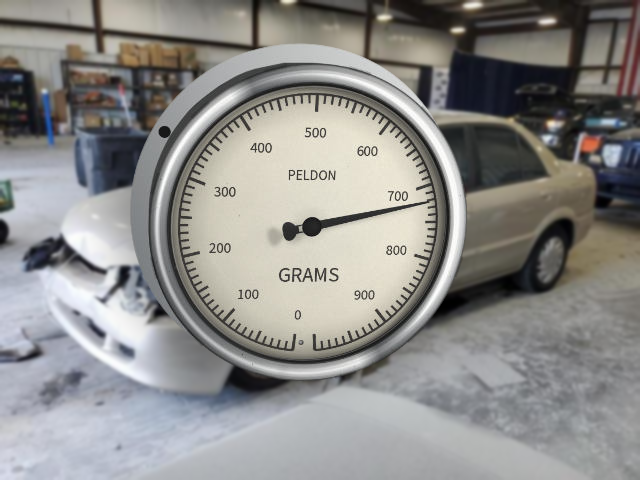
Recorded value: **720** g
